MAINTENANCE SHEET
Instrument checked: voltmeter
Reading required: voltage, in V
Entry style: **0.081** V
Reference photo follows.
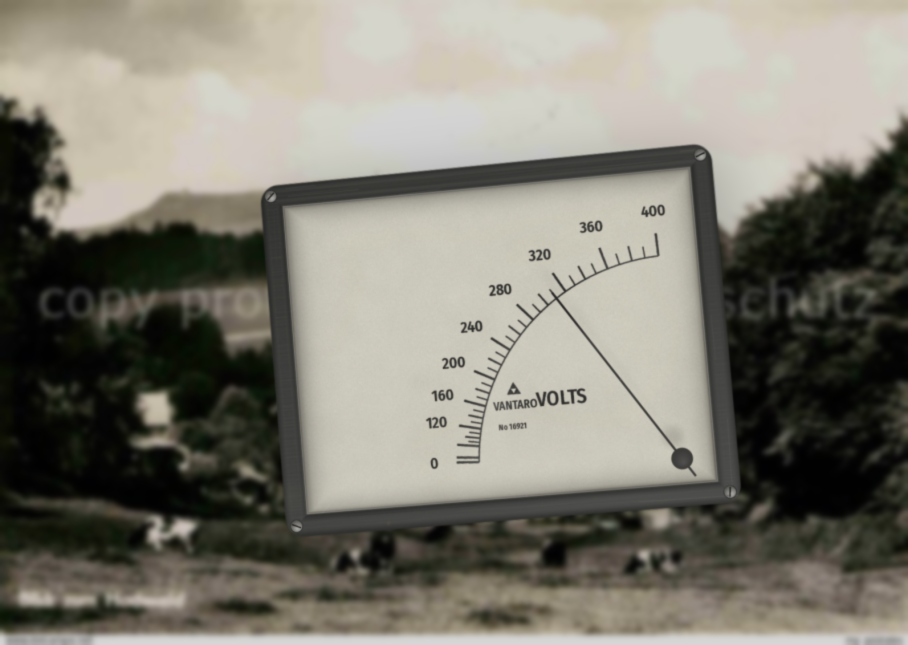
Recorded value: **310** V
